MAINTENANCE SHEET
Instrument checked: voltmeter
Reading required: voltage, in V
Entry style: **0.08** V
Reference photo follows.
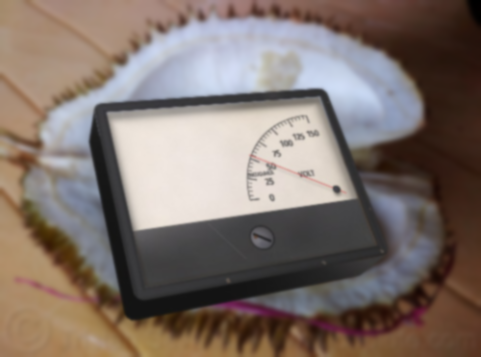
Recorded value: **50** V
